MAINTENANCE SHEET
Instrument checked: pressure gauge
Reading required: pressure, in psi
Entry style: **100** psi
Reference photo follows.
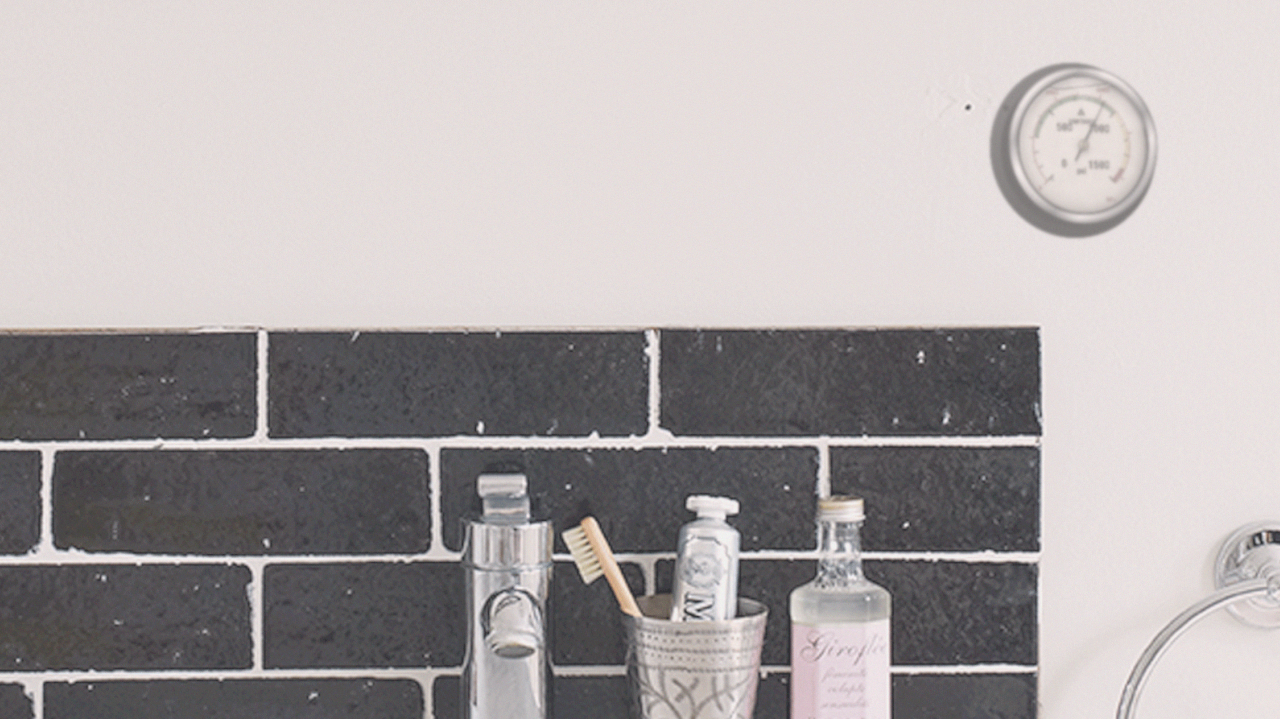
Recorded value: **900** psi
